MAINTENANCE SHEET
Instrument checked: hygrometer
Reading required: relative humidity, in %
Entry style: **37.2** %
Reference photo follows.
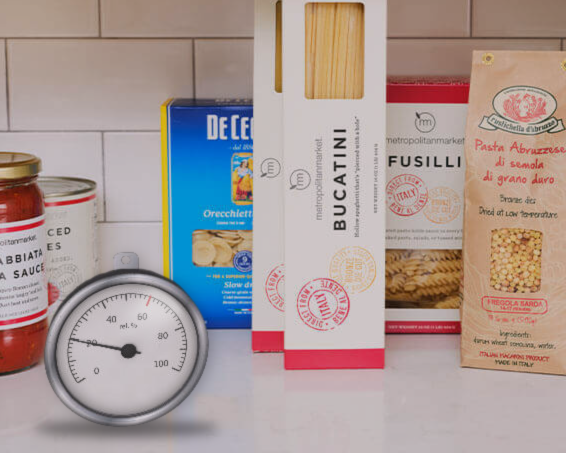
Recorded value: **20** %
